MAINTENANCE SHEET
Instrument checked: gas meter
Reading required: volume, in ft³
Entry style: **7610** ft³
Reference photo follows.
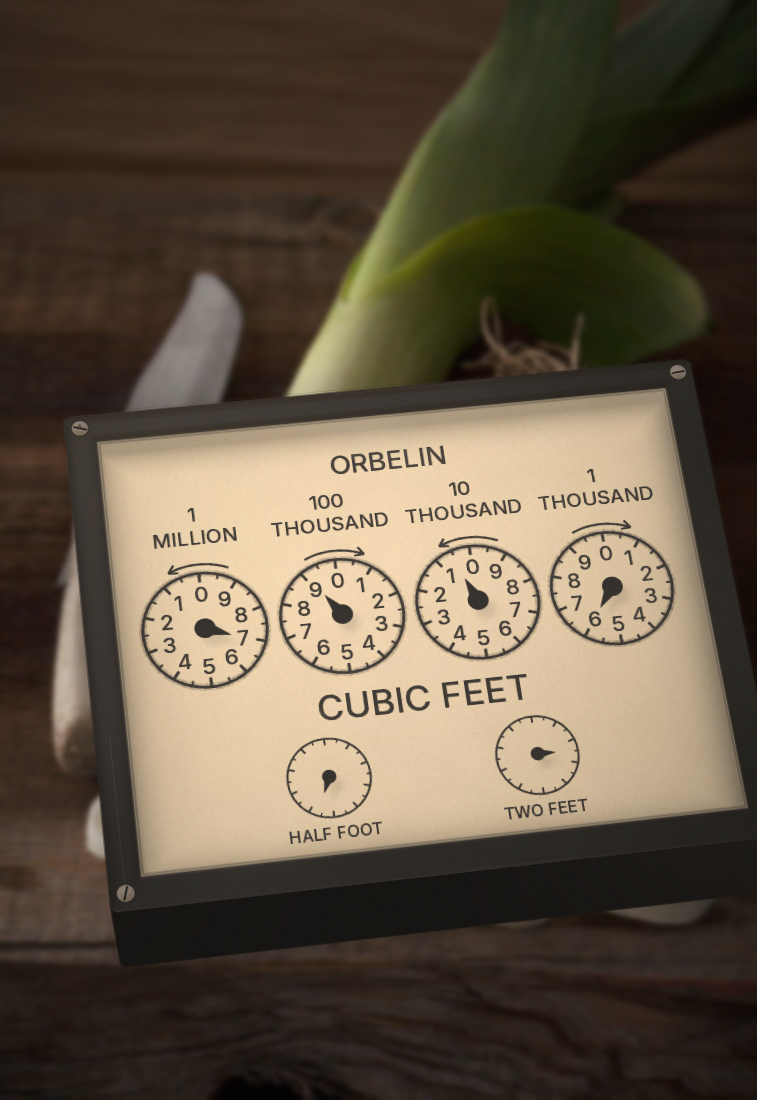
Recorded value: **690600** ft³
